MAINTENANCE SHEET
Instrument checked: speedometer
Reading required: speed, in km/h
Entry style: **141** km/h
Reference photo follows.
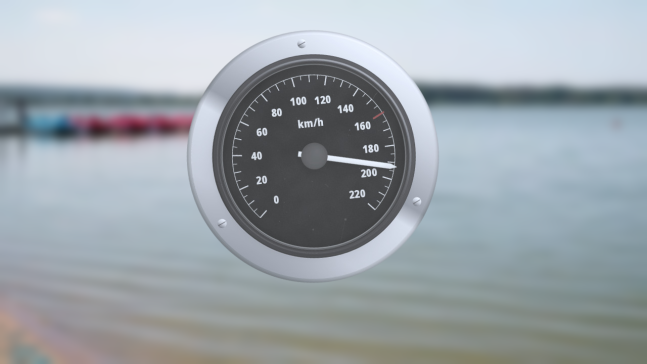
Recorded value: **192.5** km/h
